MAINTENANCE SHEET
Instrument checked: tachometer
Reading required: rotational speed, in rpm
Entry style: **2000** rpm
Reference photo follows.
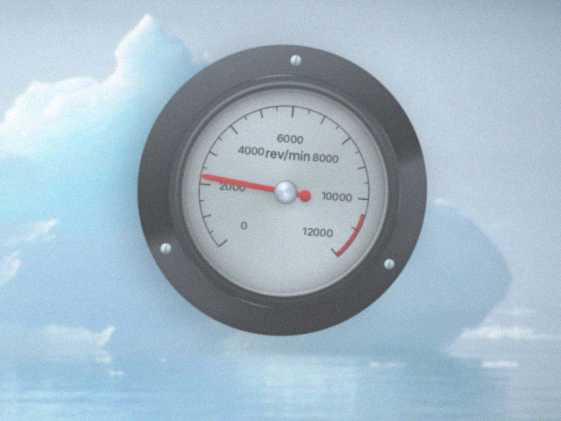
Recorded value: **2250** rpm
